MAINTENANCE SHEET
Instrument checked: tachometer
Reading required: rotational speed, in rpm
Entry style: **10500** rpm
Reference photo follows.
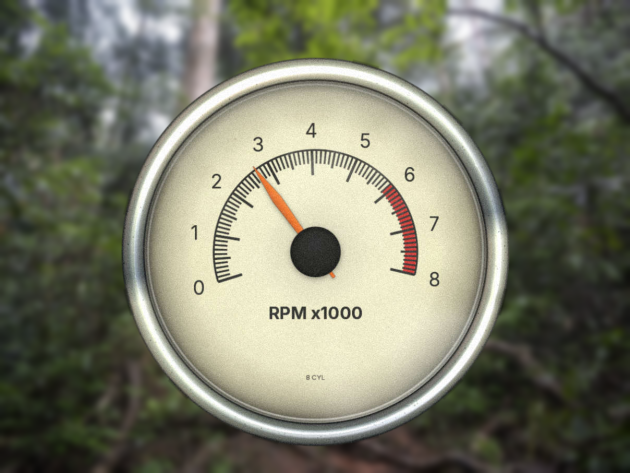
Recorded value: **2700** rpm
